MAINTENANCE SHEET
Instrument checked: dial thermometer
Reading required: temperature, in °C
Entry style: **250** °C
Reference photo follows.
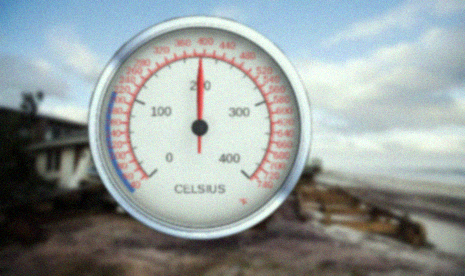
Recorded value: **200** °C
